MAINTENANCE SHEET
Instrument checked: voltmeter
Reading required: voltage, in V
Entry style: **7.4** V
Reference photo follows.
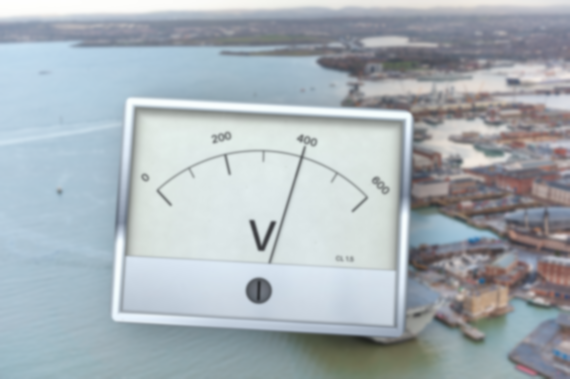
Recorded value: **400** V
